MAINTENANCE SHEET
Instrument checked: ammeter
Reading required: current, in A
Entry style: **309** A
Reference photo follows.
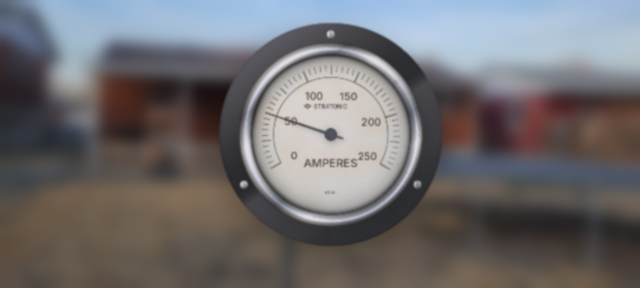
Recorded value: **50** A
